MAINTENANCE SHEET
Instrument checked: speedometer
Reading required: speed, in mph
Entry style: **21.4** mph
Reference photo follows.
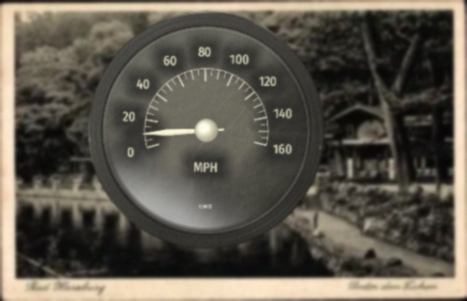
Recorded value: **10** mph
